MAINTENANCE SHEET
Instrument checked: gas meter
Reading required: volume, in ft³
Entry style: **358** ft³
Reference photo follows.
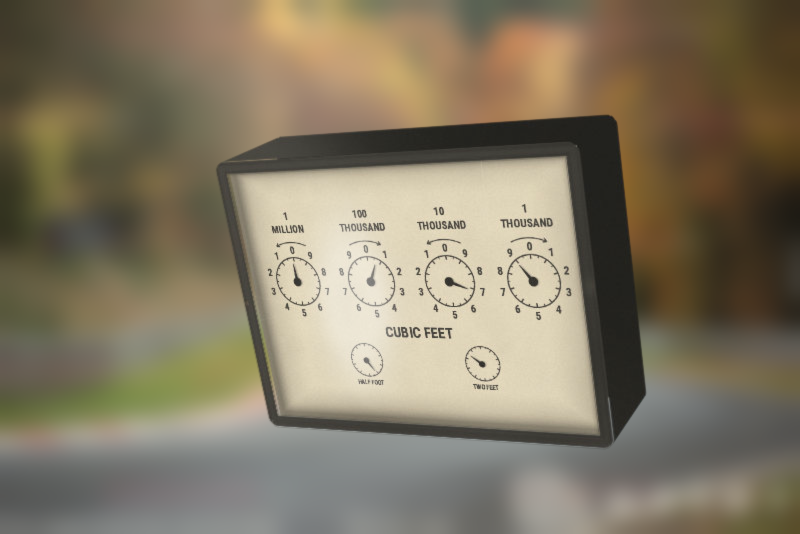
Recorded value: **6900** ft³
